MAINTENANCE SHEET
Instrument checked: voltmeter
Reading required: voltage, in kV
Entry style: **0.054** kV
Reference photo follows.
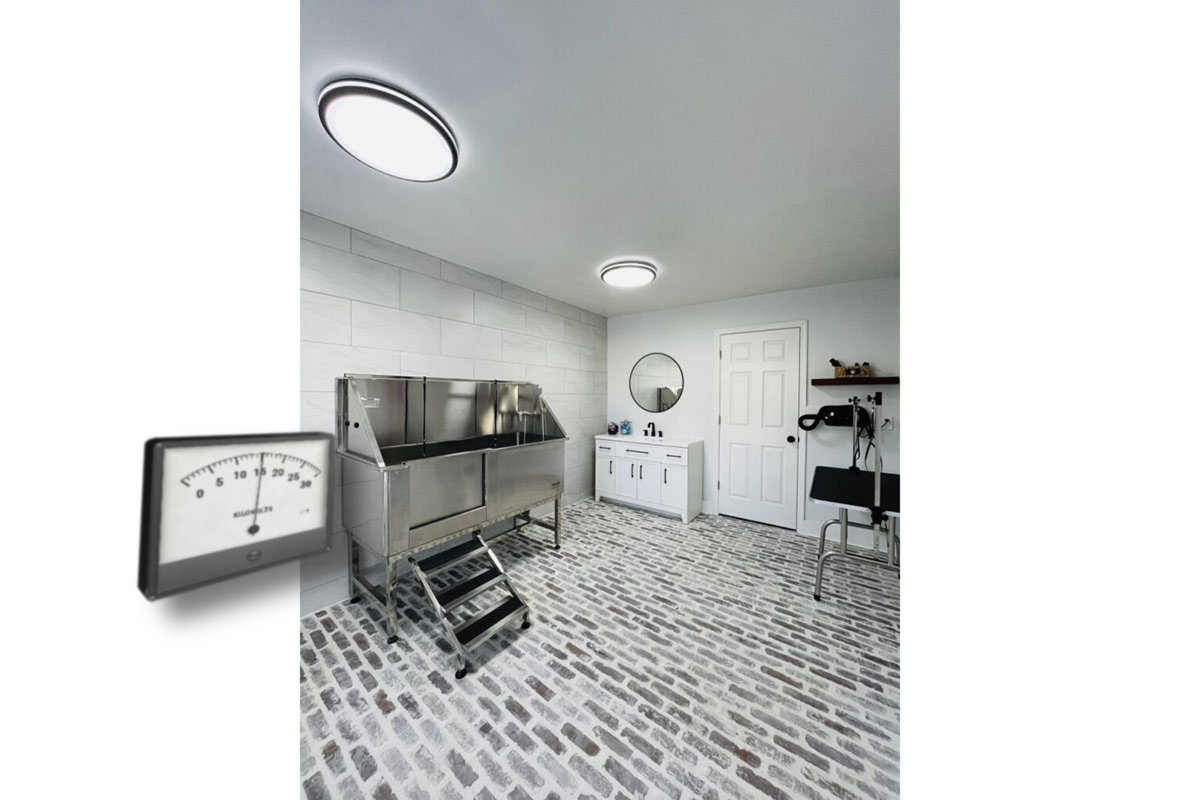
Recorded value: **15** kV
